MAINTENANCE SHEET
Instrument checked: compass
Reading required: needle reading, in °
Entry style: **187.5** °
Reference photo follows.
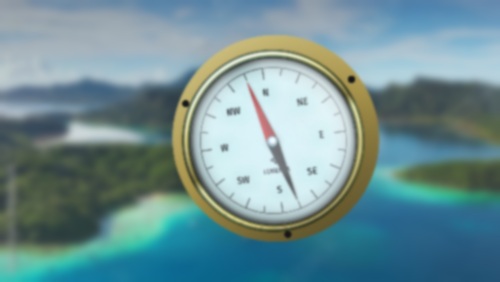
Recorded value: **345** °
